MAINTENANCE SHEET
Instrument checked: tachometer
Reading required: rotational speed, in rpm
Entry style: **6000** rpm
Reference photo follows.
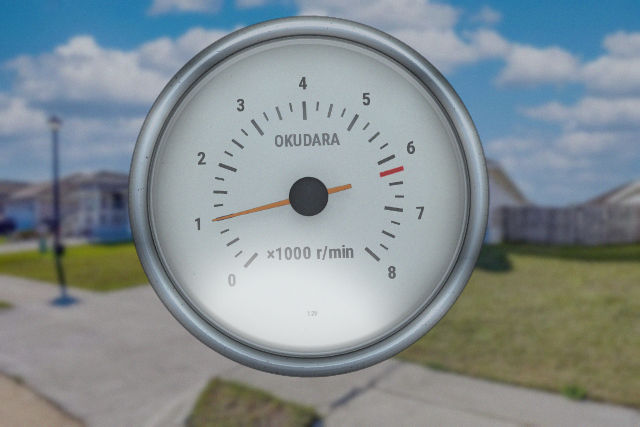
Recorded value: **1000** rpm
